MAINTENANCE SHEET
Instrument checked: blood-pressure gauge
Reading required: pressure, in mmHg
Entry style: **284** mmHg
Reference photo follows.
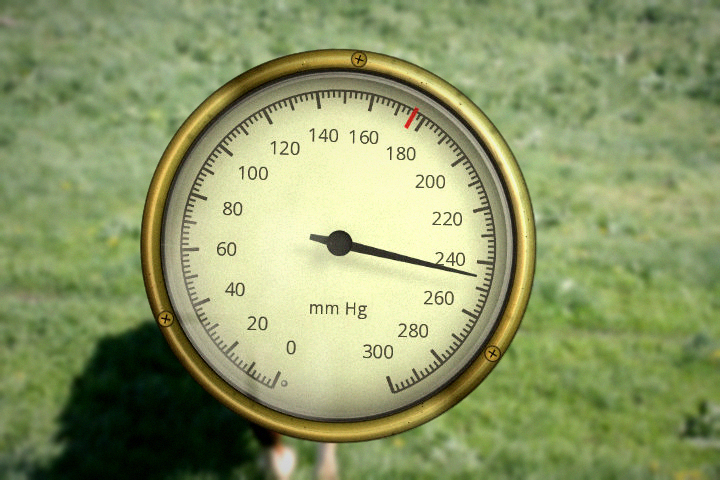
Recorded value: **246** mmHg
